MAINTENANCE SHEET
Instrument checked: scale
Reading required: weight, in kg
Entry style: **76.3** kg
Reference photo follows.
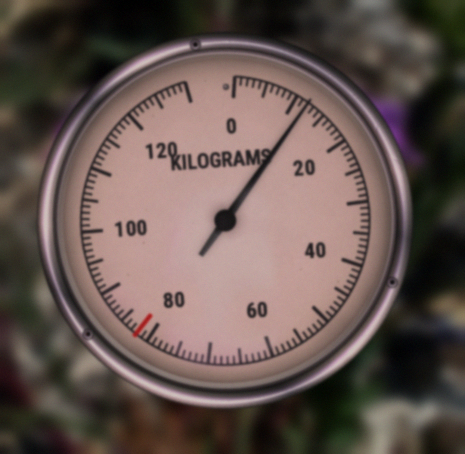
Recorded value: **12** kg
